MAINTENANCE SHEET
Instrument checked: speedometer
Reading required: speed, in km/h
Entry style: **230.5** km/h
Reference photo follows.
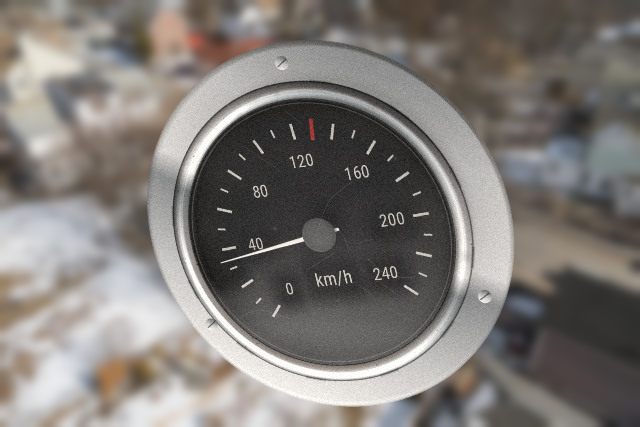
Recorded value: **35** km/h
